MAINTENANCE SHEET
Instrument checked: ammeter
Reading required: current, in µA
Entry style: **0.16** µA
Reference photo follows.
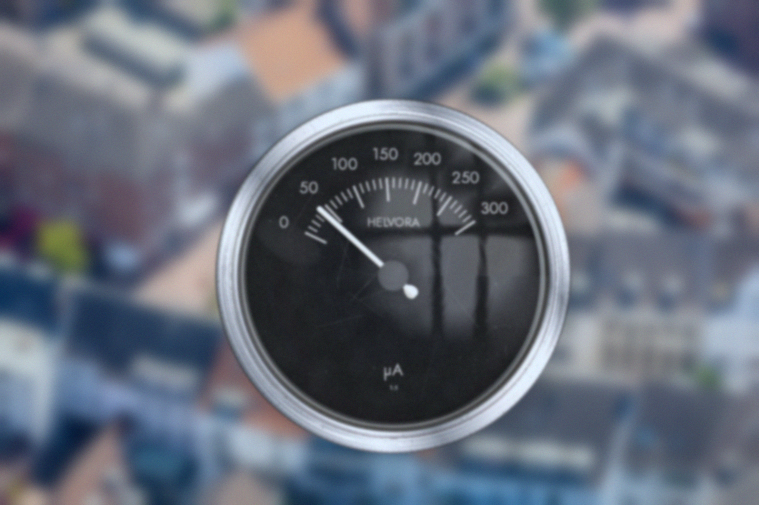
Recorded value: **40** µA
